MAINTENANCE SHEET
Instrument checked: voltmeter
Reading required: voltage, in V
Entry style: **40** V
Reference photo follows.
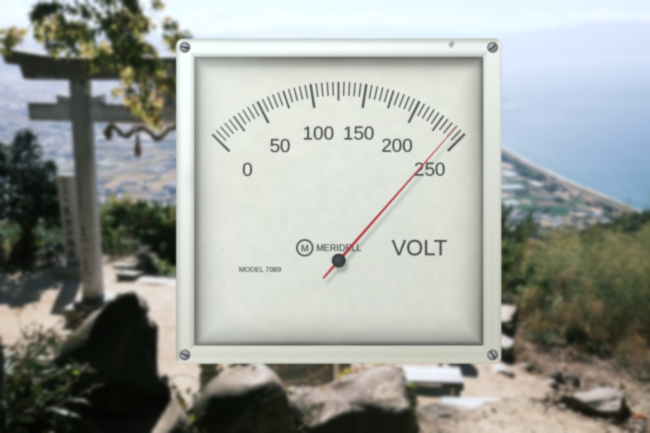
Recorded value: **240** V
